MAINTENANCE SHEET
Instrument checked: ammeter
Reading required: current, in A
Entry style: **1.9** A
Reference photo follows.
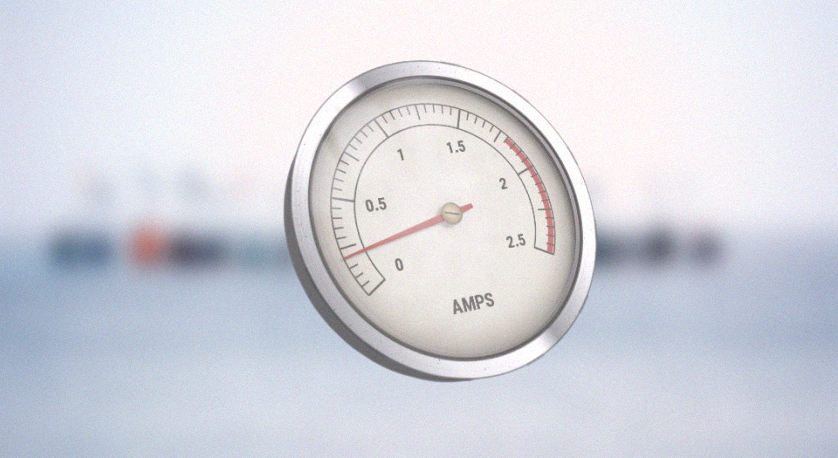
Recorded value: **0.2** A
